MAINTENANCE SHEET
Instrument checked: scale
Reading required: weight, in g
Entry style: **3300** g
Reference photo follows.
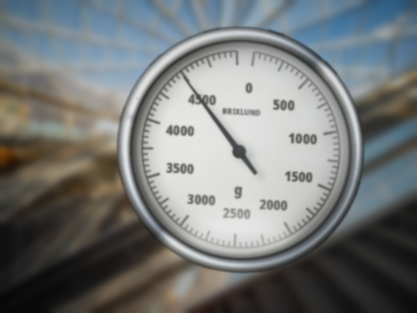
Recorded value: **4500** g
